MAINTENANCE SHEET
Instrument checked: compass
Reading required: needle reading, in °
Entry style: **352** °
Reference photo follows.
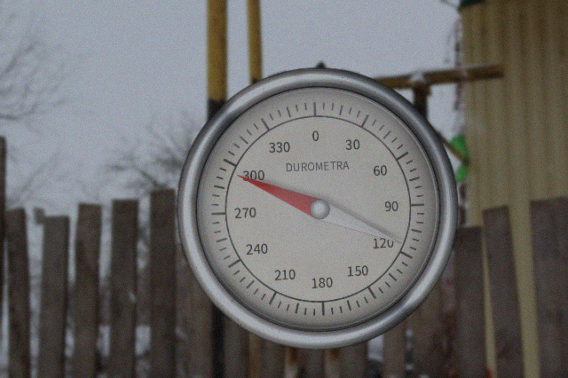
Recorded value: **295** °
